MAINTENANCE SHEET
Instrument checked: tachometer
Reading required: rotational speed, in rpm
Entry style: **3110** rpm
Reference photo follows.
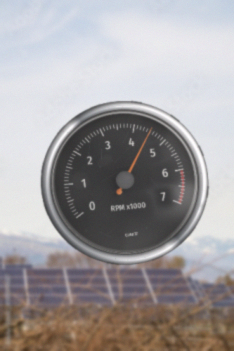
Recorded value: **4500** rpm
